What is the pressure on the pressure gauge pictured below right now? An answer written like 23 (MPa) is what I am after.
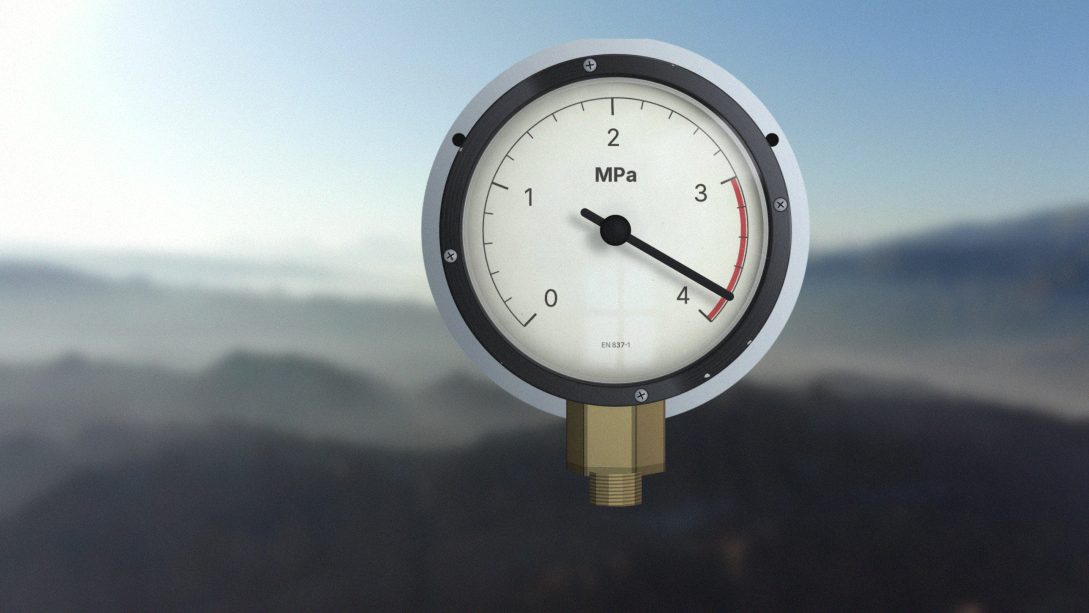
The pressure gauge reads 3.8 (MPa)
